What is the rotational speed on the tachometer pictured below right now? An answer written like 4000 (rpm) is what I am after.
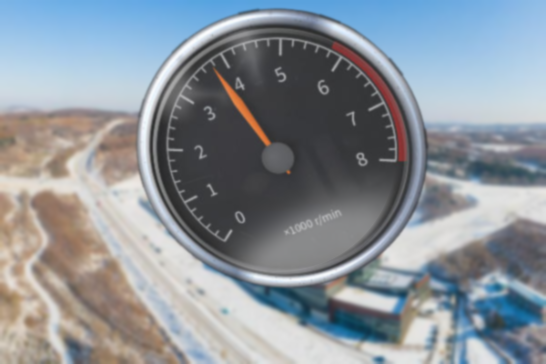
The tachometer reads 3800 (rpm)
